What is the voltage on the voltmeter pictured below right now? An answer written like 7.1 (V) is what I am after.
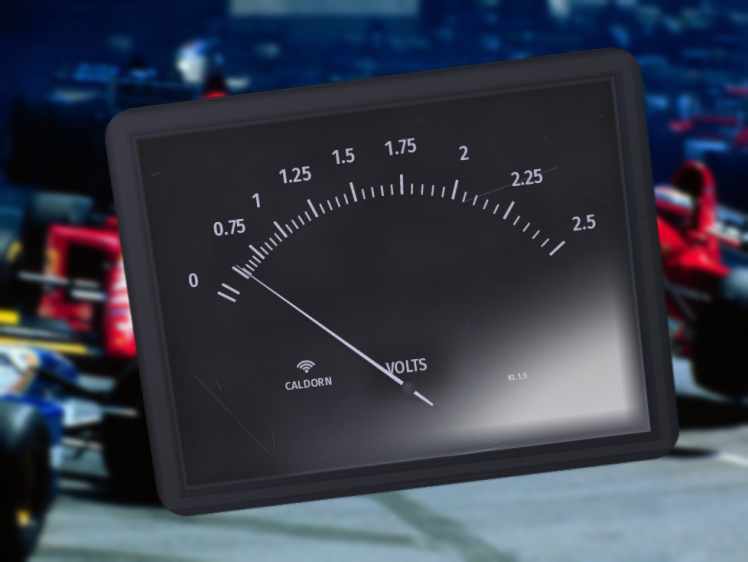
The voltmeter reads 0.55 (V)
